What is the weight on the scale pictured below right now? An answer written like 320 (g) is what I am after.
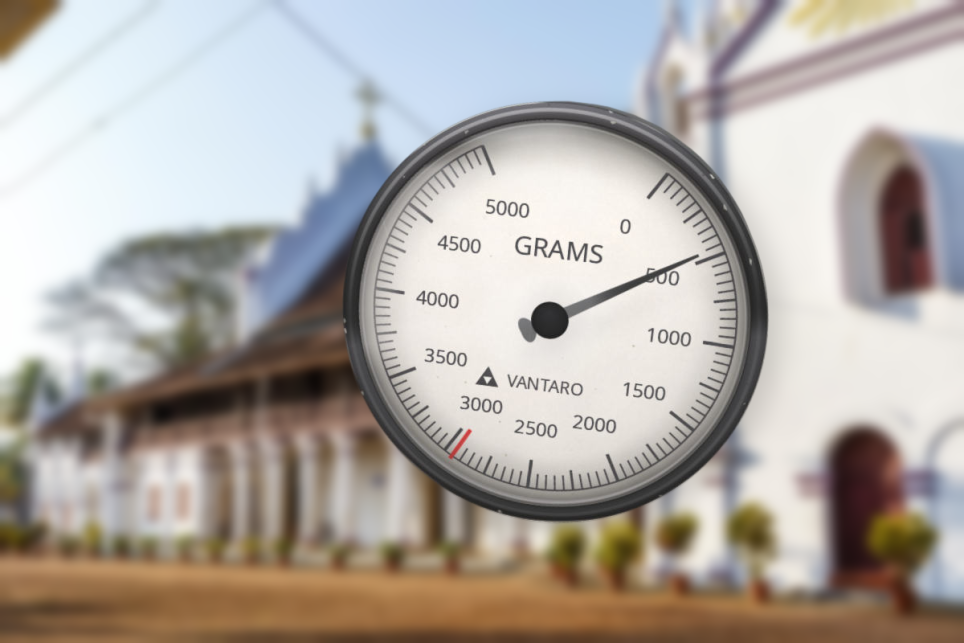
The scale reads 450 (g)
